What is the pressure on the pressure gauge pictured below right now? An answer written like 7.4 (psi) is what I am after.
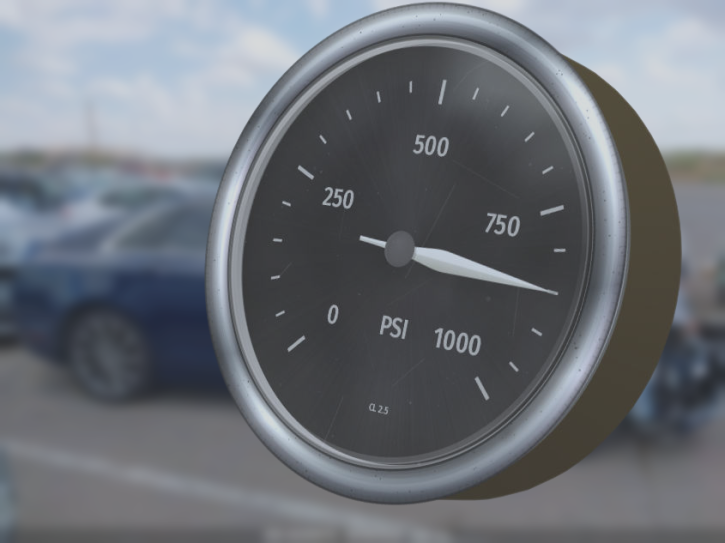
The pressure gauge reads 850 (psi)
